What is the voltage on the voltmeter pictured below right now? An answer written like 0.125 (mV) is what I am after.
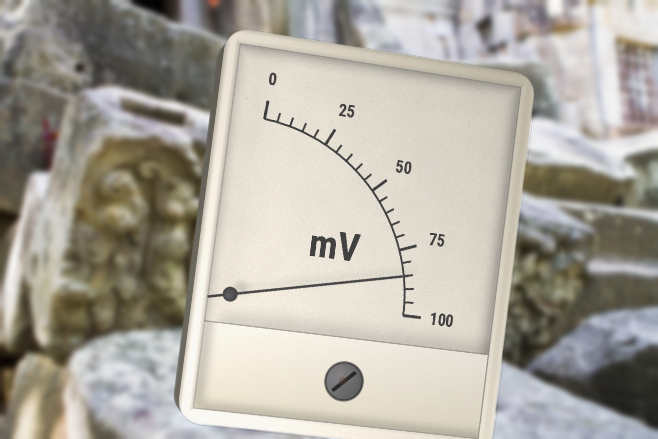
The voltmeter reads 85 (mV)
